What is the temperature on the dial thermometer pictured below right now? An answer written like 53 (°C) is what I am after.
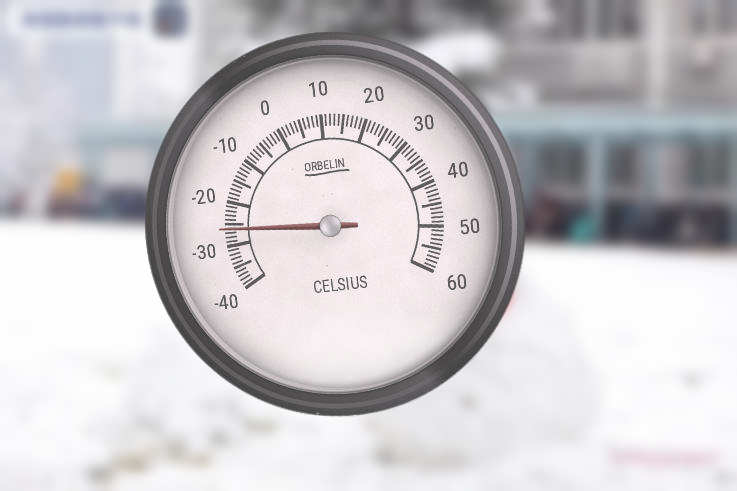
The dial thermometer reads -26 (°C)
